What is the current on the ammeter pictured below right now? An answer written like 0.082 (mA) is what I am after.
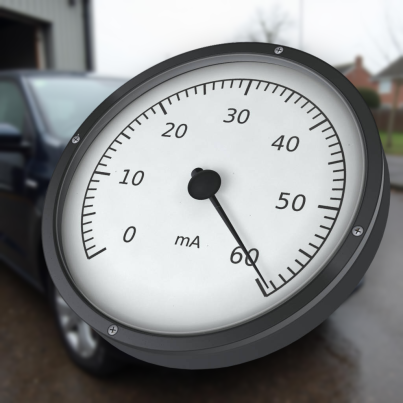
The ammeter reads 59.5 (mA)
